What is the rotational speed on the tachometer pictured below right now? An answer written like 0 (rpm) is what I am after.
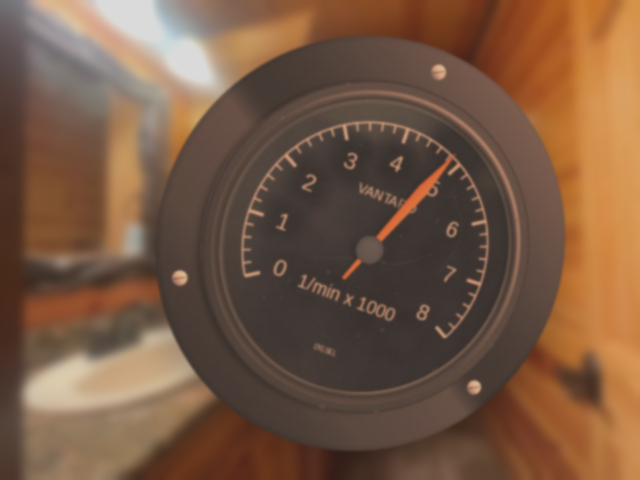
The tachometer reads 4800 (rpm)
